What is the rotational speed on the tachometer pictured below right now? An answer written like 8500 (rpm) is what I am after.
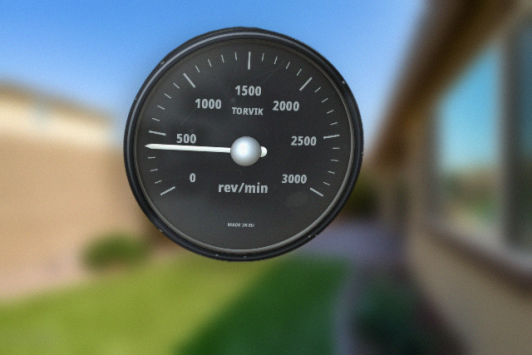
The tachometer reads 400 (rpm)
